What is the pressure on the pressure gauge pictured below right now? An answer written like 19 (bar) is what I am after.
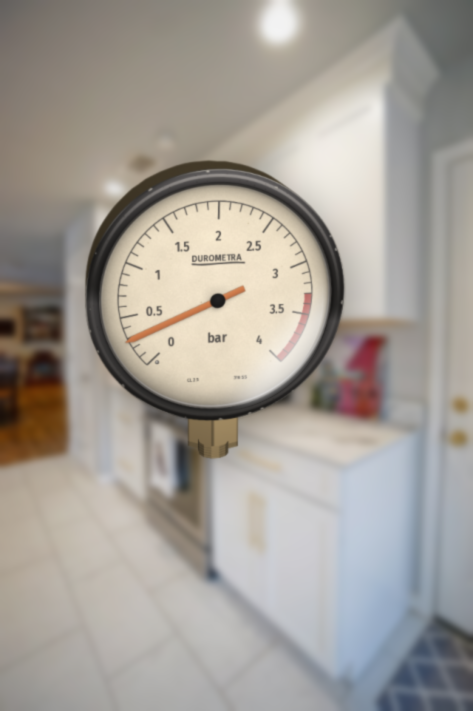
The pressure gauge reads 0.3 (bar)
